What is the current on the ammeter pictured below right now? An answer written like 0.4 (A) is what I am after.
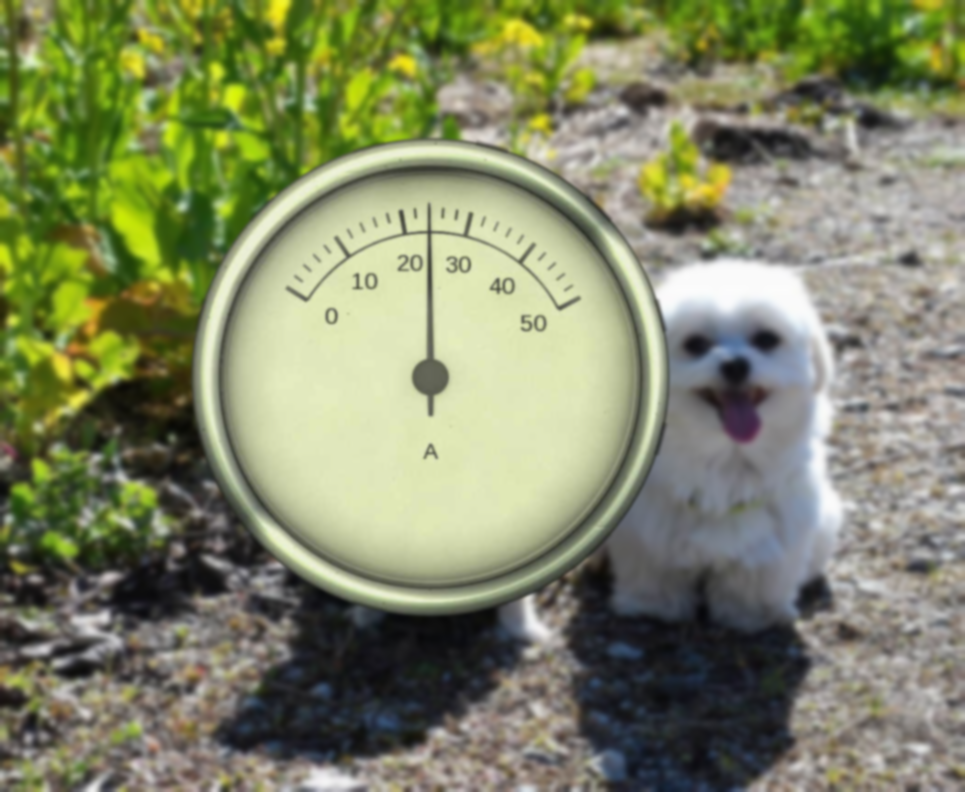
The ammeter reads 24 (A)
